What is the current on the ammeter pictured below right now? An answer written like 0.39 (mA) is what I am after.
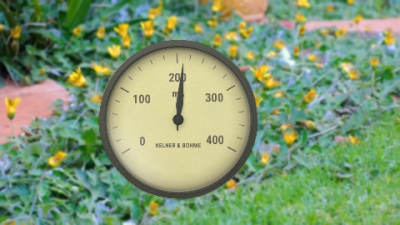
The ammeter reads 210 (mA)
